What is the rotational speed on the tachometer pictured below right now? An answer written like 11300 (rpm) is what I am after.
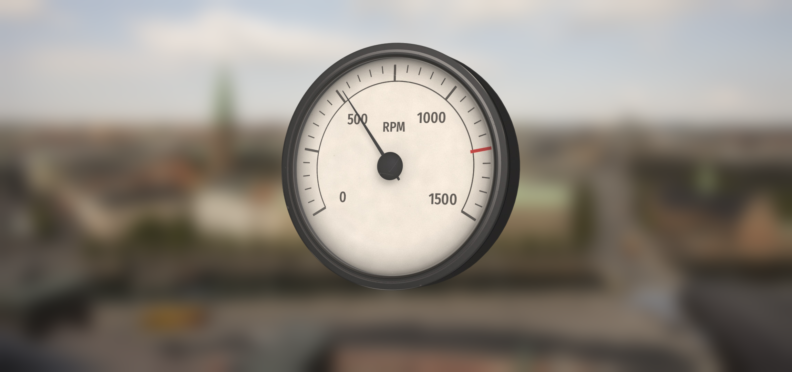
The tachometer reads 525 (rpm)
